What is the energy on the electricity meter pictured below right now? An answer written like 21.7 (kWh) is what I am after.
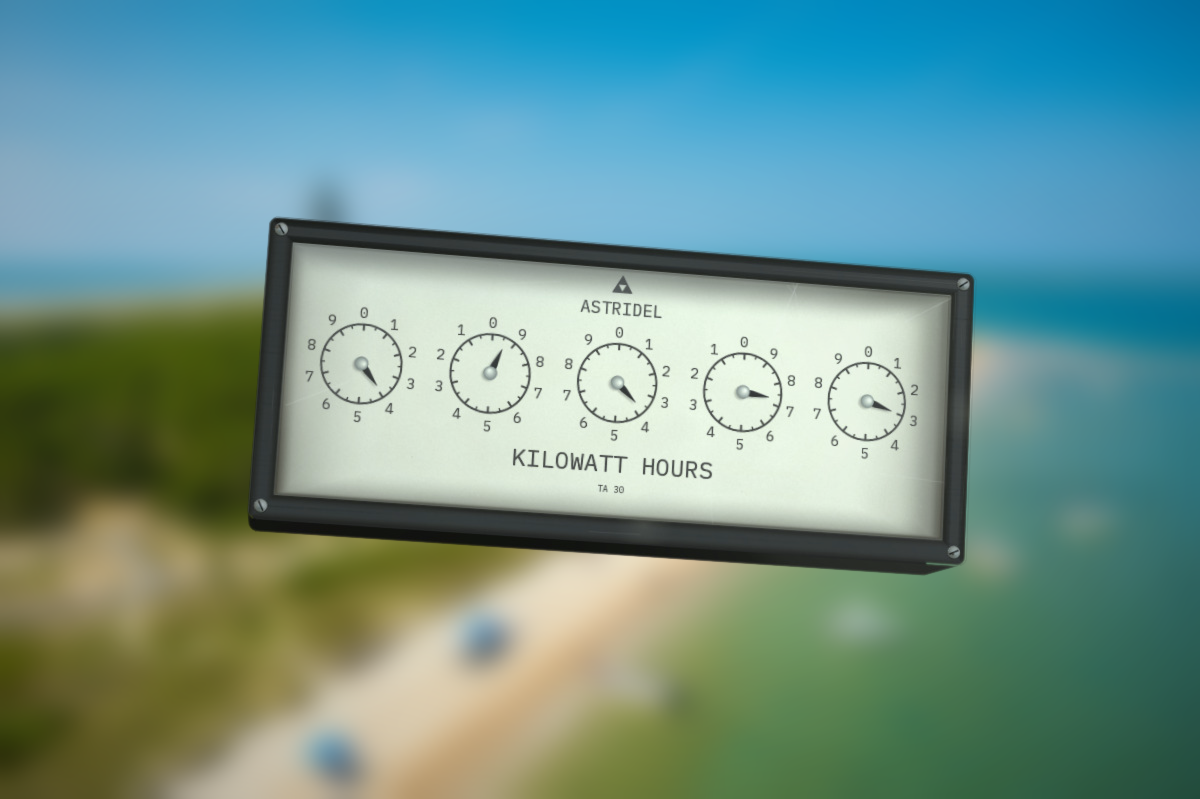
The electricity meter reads 39373 (kWh)
